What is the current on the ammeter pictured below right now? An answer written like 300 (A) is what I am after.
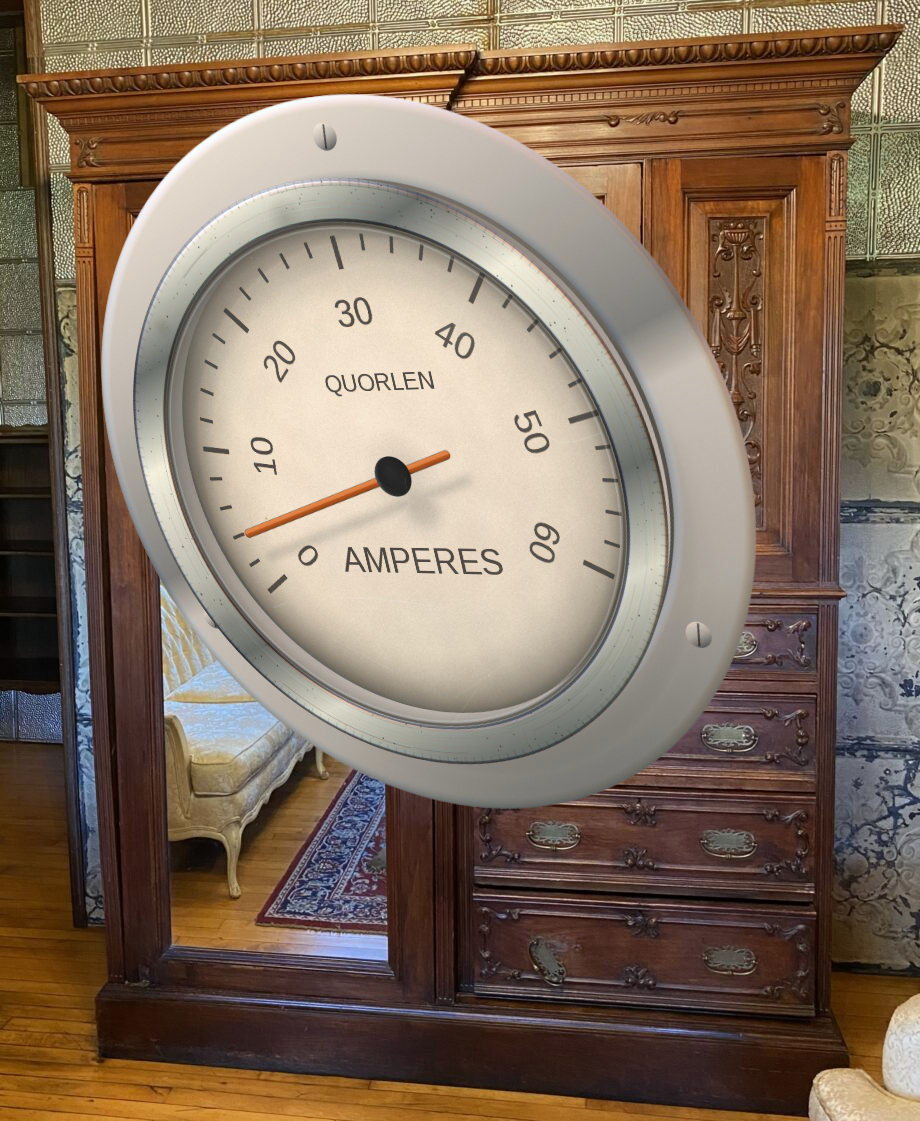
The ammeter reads 4 (A)
